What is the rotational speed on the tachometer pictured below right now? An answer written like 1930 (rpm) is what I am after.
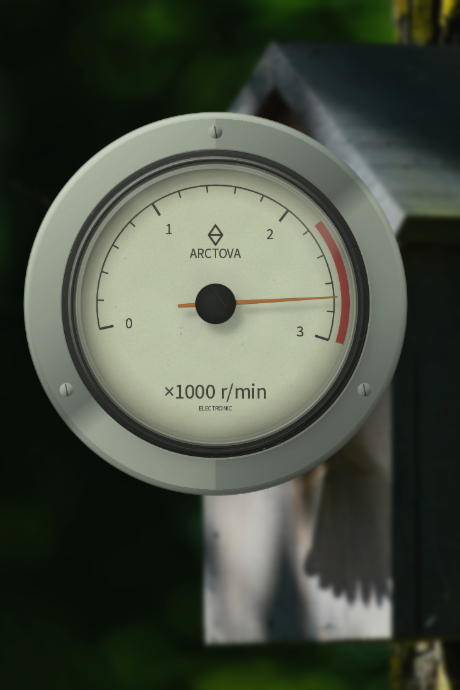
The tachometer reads 2700 (rpm)
